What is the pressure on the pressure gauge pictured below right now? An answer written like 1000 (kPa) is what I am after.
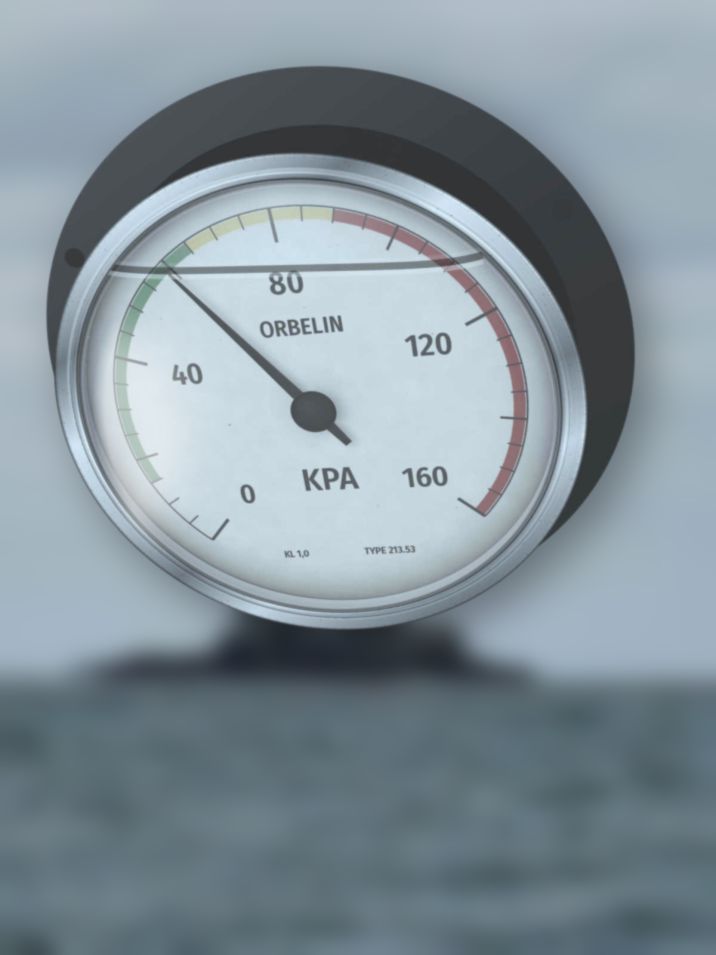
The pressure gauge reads 60 (kPa)
